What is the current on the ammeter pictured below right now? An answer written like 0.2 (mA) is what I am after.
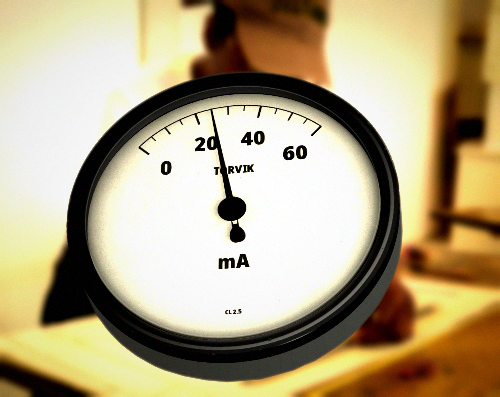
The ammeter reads 25 (mA)
